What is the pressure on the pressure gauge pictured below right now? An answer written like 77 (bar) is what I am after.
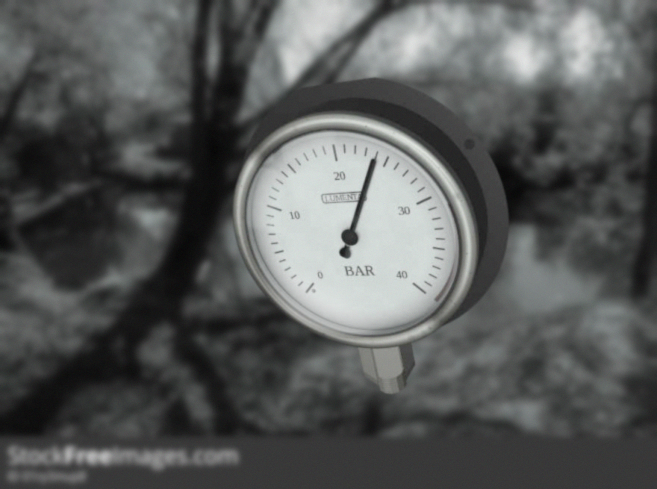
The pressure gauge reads 24 (bar)
